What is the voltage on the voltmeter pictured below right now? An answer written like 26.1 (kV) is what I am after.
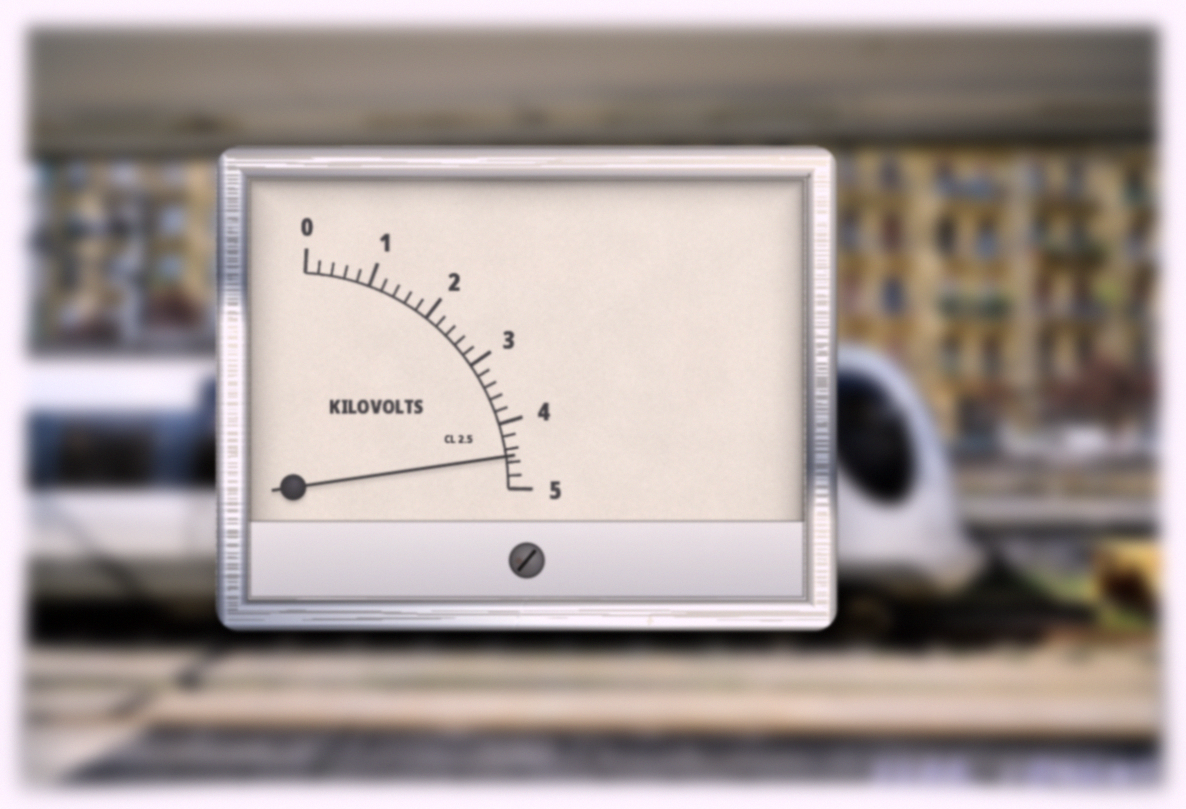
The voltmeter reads 4.5 (kV)
